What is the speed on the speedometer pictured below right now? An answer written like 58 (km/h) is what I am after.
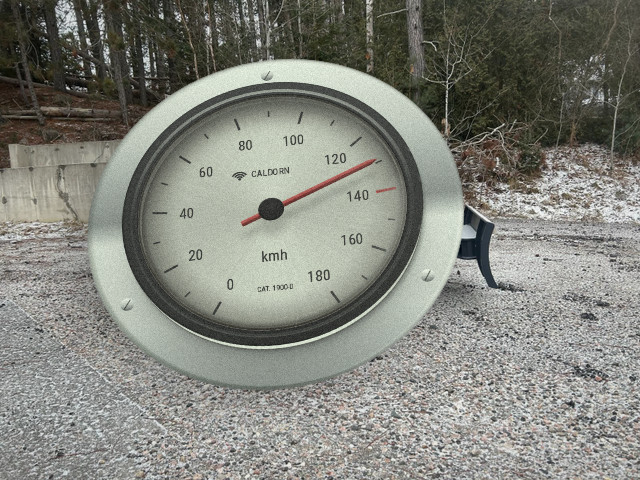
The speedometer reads 130 (km/h)
